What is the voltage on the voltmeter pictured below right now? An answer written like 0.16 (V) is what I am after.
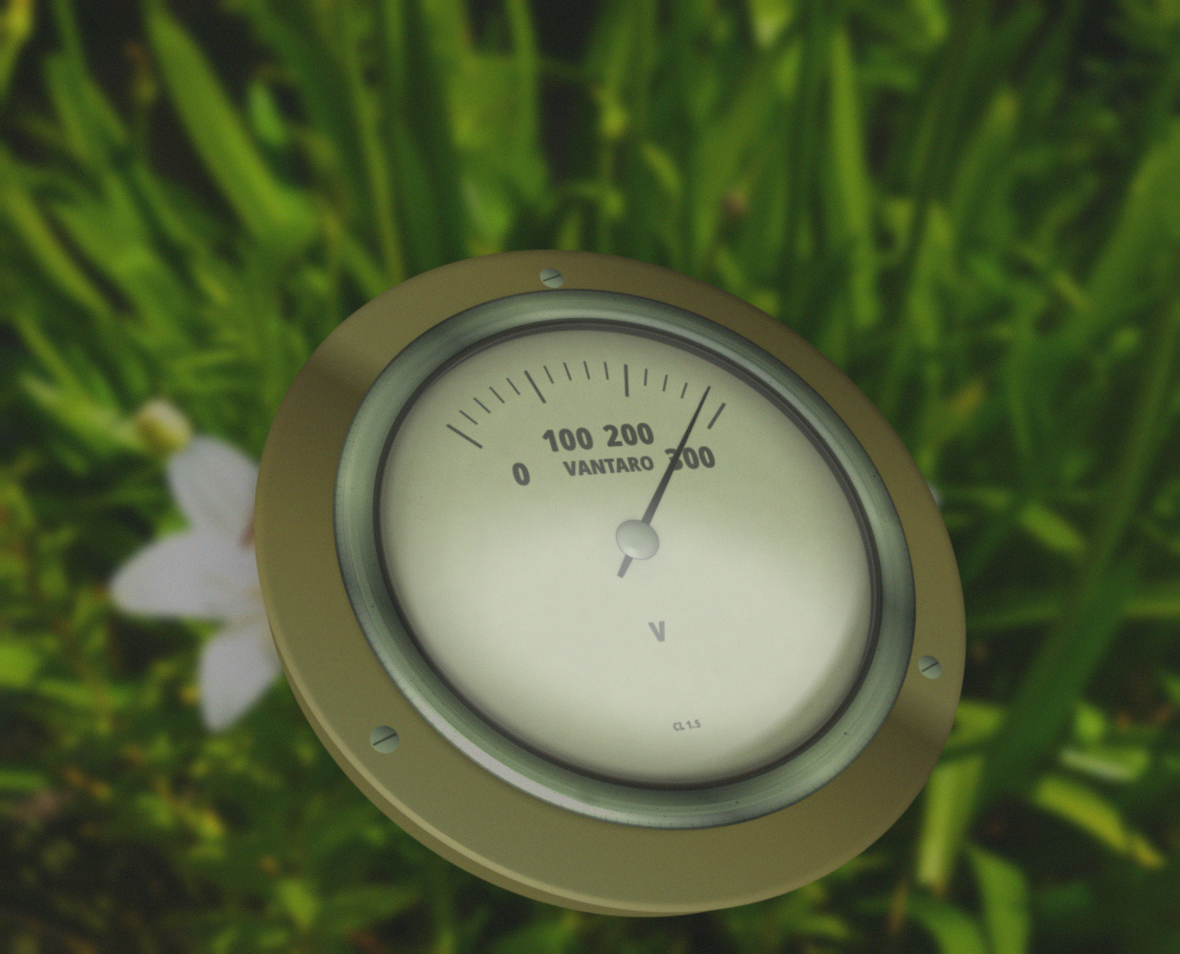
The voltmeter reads 280 (V)
